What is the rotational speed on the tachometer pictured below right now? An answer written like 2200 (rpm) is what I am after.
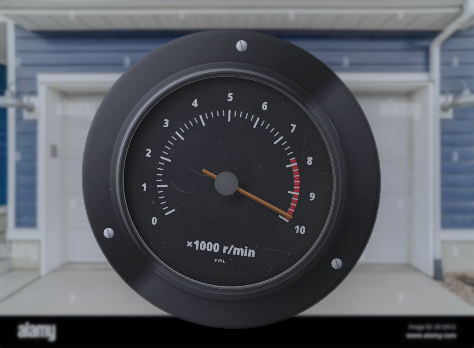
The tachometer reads 9800 (rpm)
